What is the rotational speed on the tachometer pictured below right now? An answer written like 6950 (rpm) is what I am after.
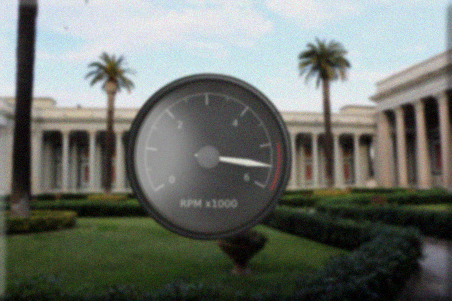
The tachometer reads 5500 (rpm)
